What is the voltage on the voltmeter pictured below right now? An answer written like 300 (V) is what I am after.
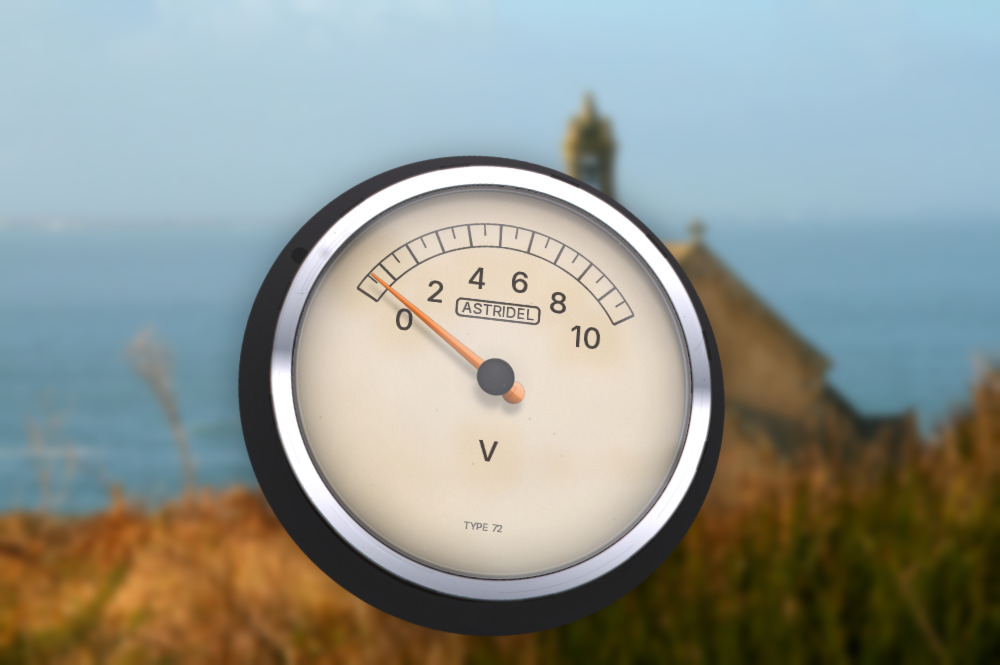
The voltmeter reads 0.5 (V)
